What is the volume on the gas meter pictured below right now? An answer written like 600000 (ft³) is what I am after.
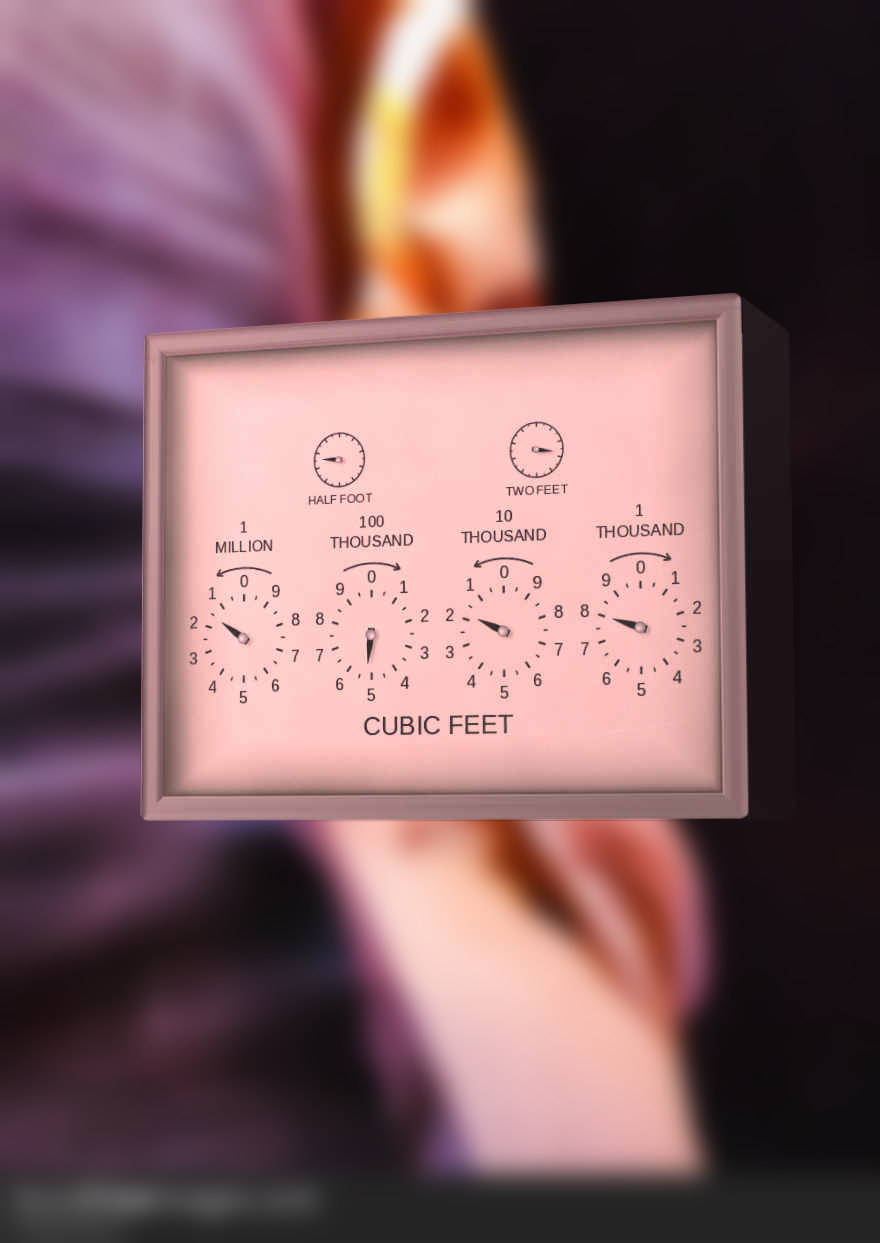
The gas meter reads 151800 (ft³)
